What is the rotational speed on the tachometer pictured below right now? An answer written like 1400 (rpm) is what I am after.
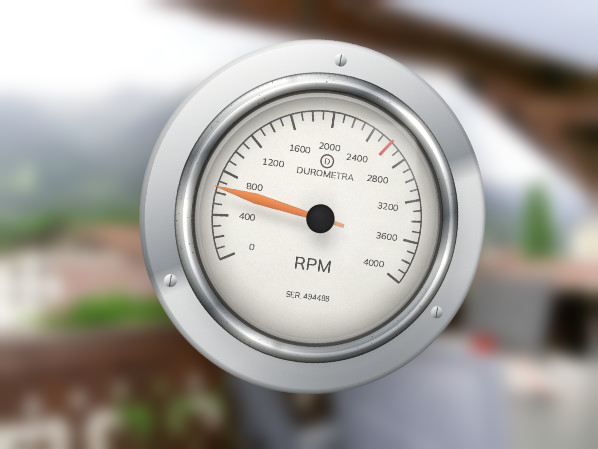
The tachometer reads 650 (rpm)
